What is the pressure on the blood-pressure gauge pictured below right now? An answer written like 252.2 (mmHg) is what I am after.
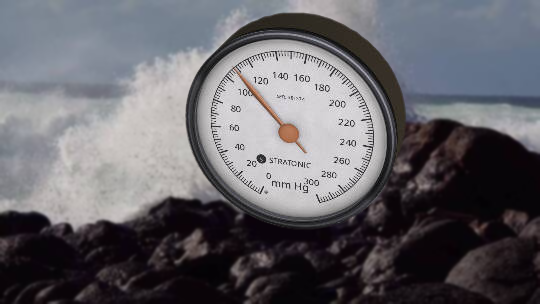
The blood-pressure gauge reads 110 (mmHg)
